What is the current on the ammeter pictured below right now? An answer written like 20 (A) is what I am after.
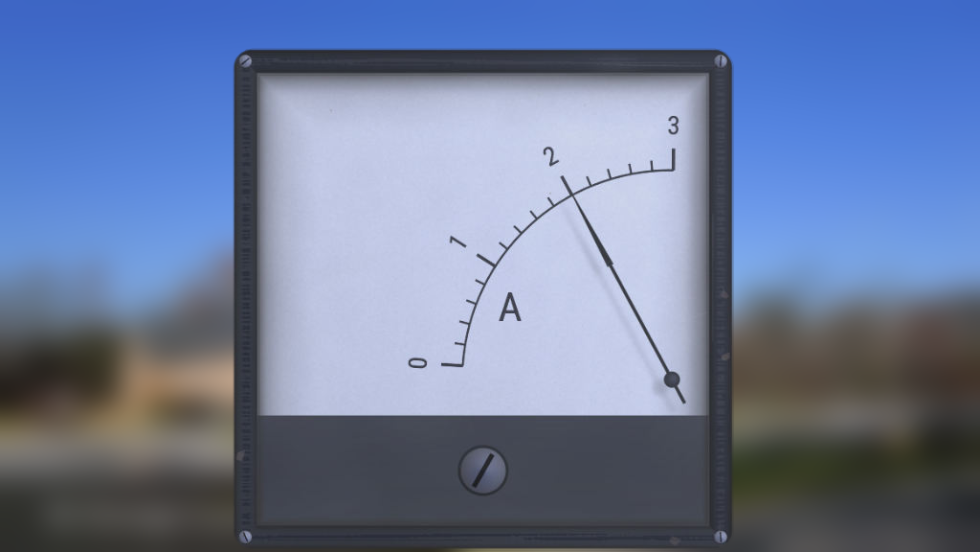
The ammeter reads 2 (A)
